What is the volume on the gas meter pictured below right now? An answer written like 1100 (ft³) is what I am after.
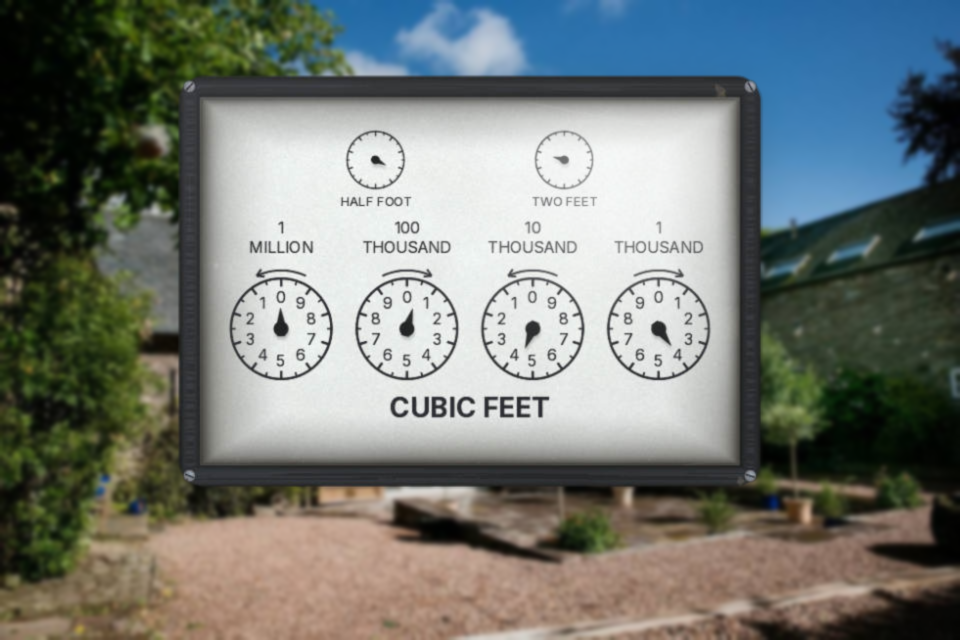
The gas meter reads 4400 (ft³)
